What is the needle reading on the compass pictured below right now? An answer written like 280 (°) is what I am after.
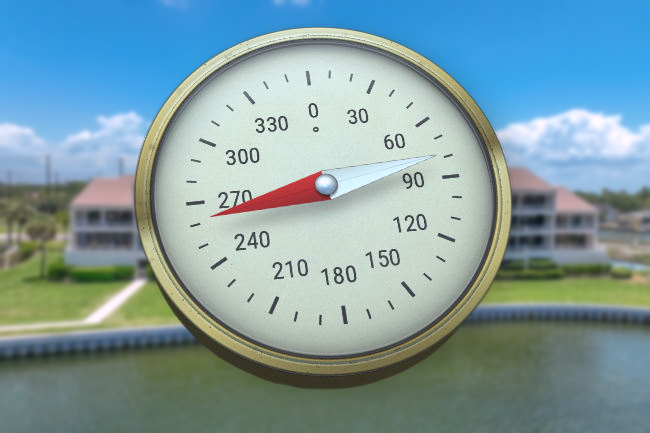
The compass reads 260 (°)
